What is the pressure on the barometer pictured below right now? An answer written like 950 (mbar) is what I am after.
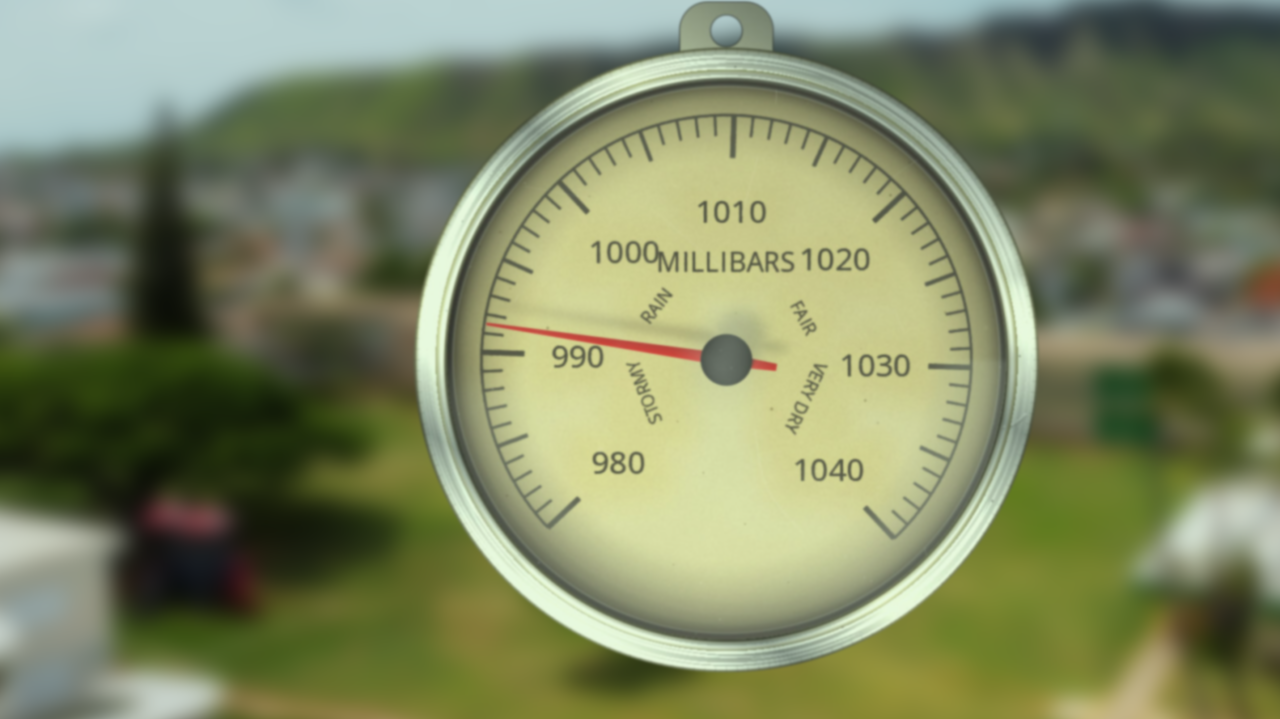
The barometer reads 991.5 (mbar)
